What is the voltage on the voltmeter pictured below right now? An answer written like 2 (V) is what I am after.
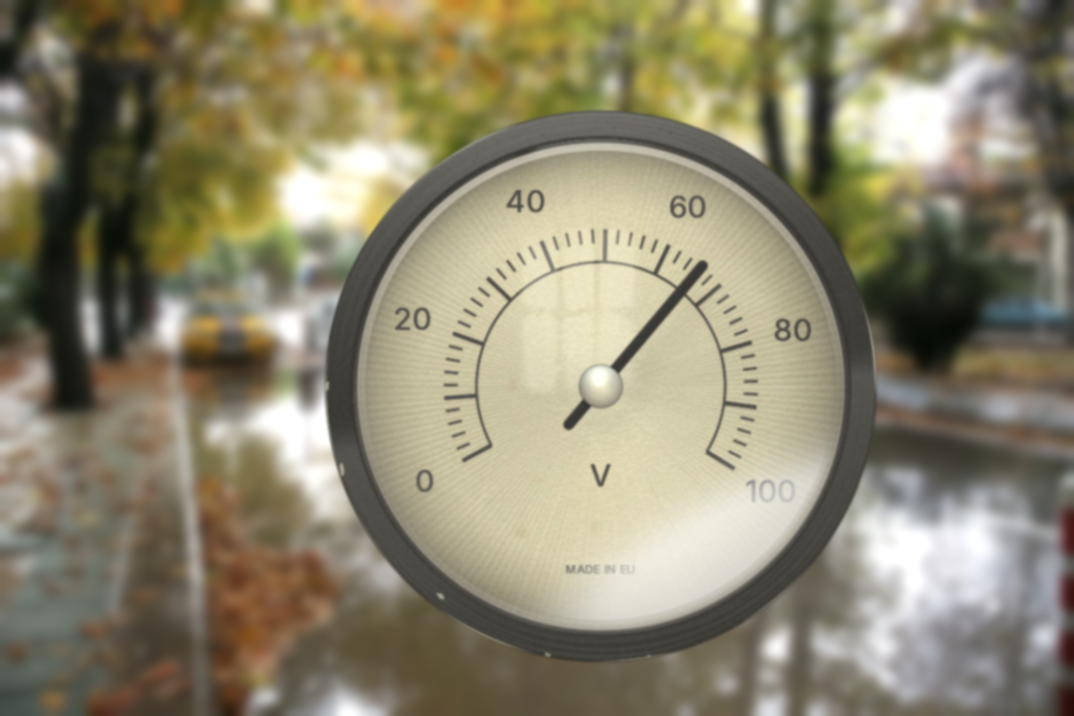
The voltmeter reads 66 (V)
